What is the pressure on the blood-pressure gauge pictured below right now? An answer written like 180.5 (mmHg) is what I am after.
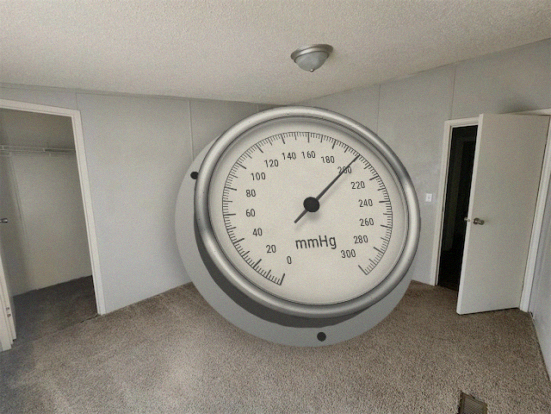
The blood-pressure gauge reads 200 (mmHg)
